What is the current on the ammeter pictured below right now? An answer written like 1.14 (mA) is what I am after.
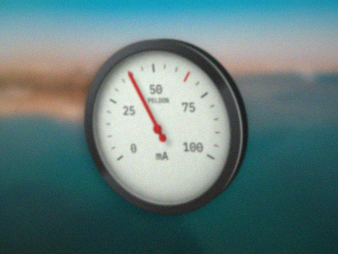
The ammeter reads 40 (mA)
